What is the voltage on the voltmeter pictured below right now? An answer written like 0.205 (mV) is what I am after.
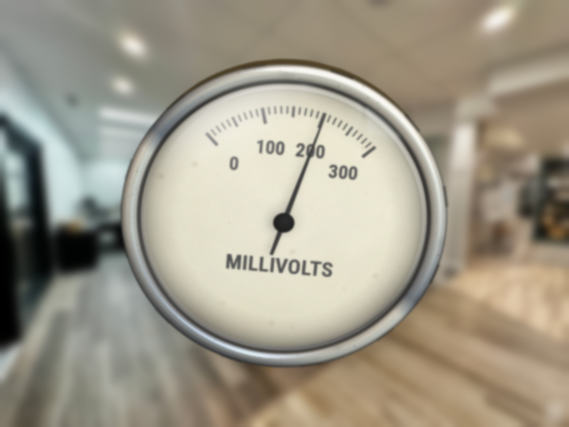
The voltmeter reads 200 (mV)
